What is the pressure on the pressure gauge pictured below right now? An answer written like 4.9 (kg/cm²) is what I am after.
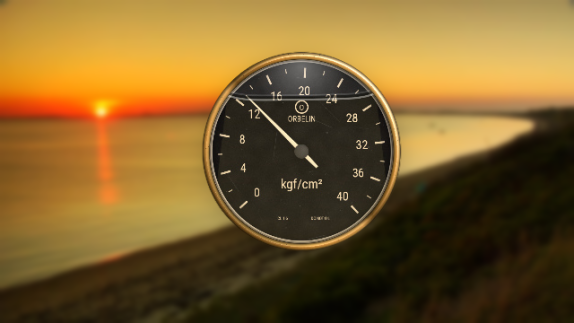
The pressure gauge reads 13 (kg/cm²)
